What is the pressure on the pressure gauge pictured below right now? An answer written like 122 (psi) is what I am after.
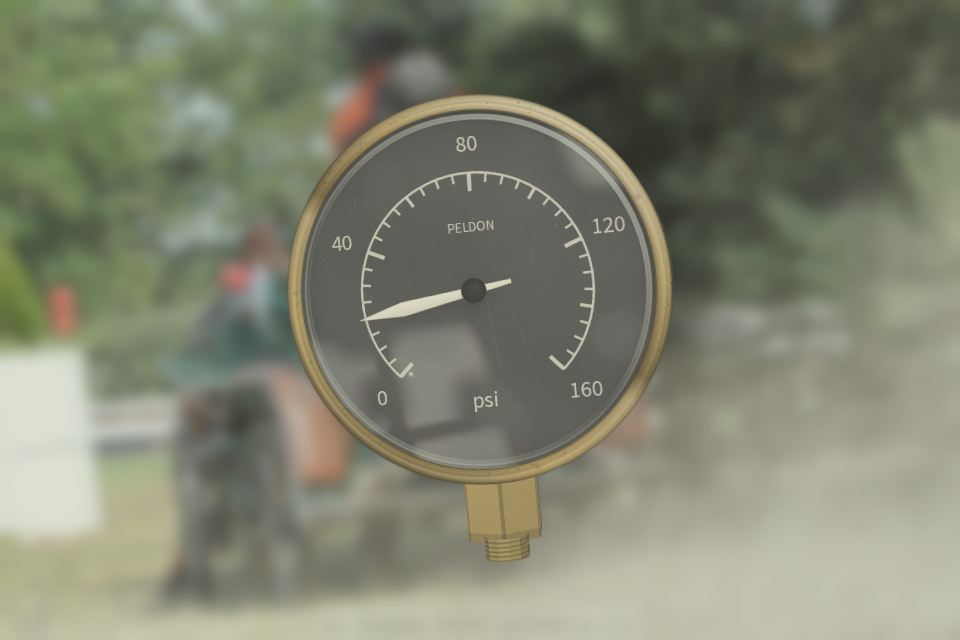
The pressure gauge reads 20 (psi)
